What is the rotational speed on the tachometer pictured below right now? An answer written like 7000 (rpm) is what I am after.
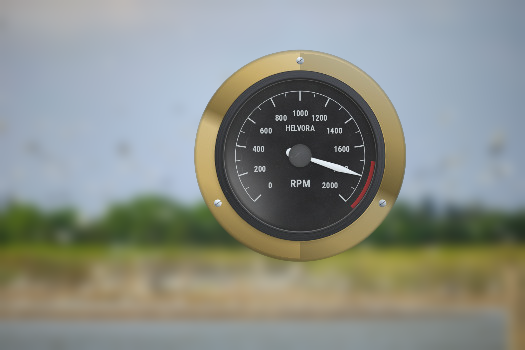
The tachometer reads 1800 (rpm)
